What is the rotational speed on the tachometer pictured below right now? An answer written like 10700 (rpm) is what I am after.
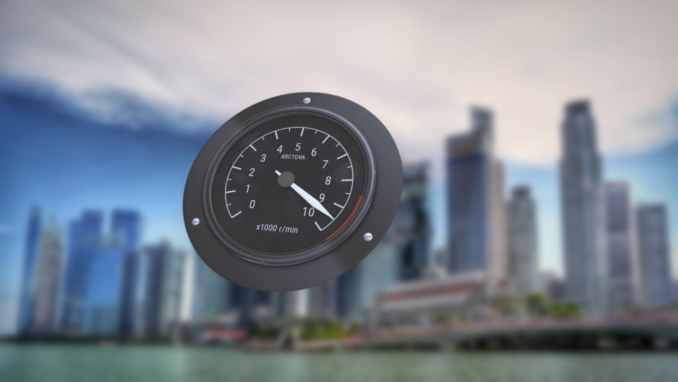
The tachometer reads 9500 (rpm)
